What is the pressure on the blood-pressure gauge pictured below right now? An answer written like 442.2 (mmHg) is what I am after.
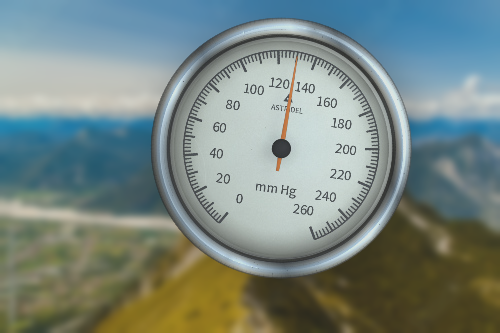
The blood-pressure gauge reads 130 (mmHg)
